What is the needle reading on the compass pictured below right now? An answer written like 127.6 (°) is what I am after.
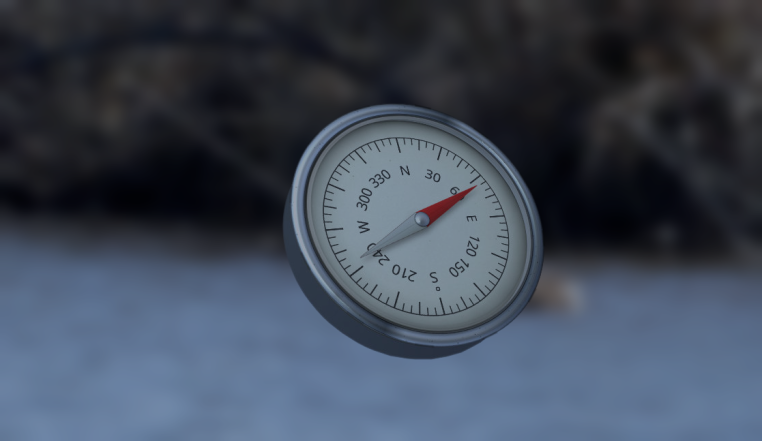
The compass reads 65 (°)
